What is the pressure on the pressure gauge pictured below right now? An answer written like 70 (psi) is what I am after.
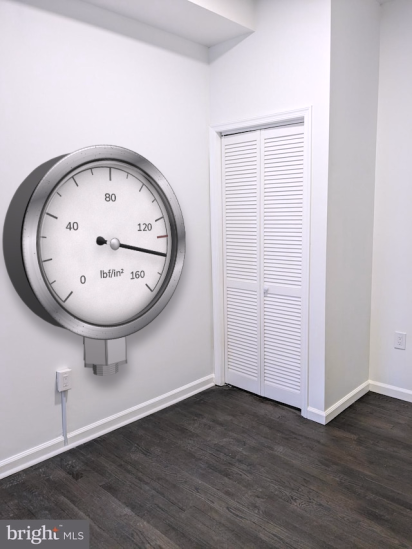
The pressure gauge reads 140 (psi)
